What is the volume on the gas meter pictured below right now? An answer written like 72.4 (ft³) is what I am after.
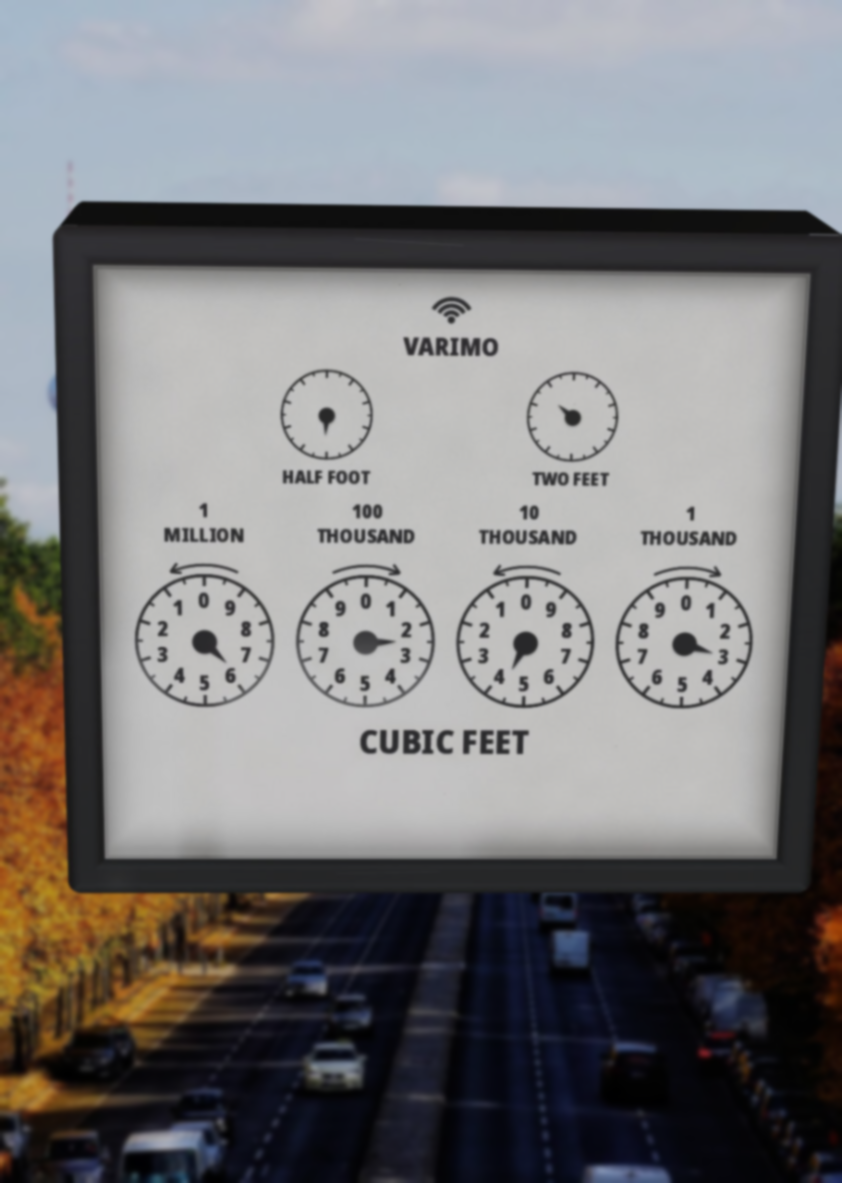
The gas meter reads 624300 (ft³)
